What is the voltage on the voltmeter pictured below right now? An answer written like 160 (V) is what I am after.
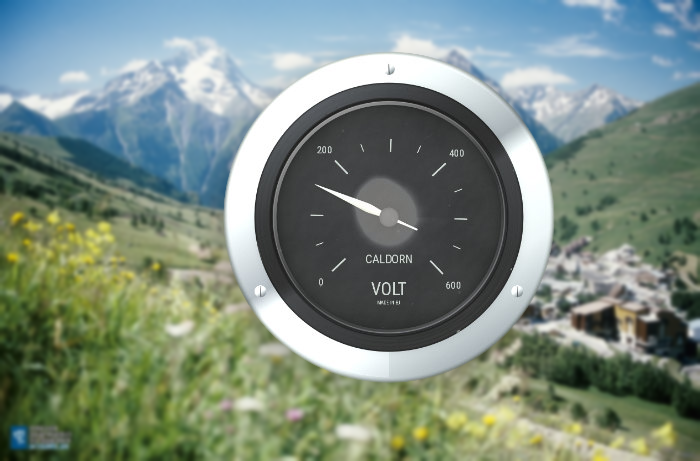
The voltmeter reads 150 (V)
